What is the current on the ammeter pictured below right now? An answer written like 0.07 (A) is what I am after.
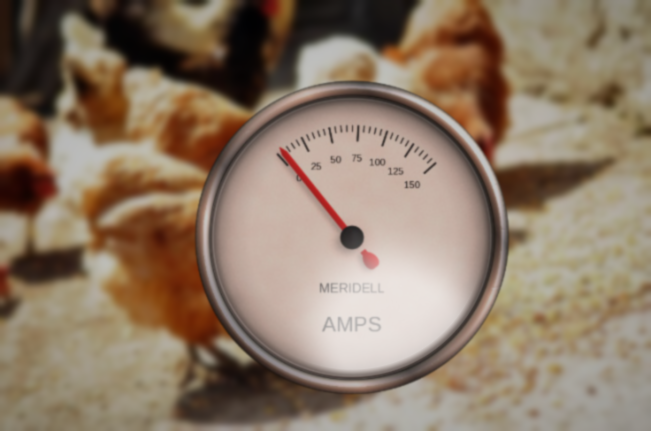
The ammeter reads 5 (A)
